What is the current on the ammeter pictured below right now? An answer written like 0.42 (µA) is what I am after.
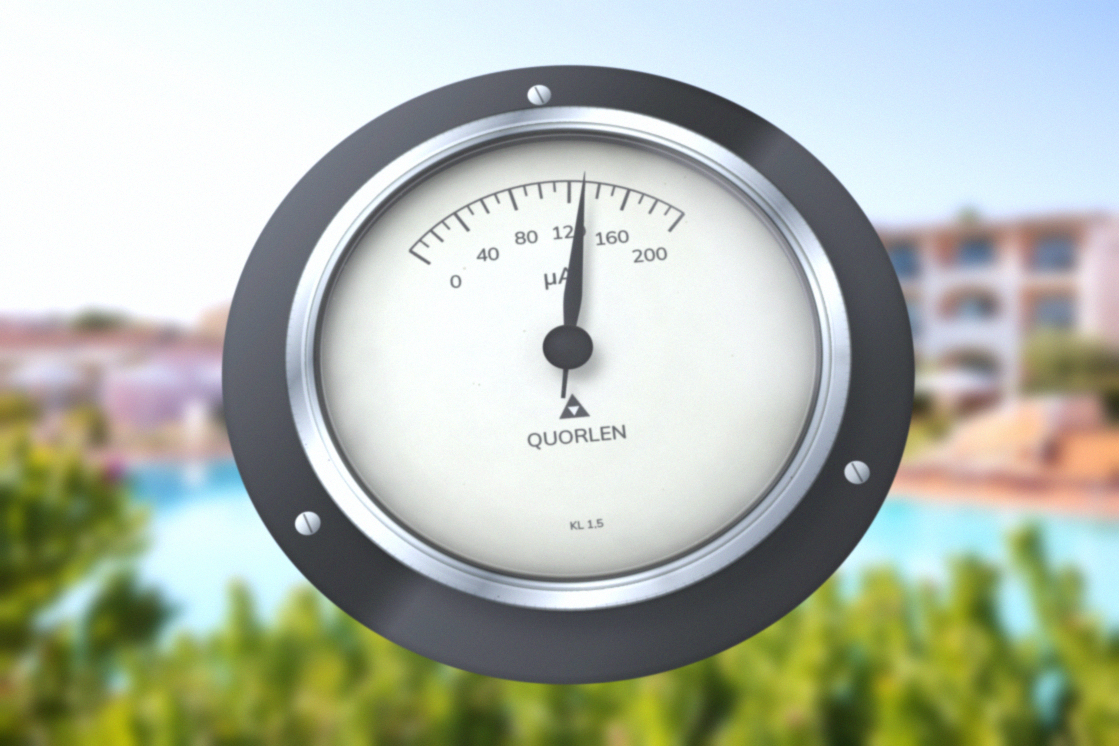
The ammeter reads 130 (µA)
